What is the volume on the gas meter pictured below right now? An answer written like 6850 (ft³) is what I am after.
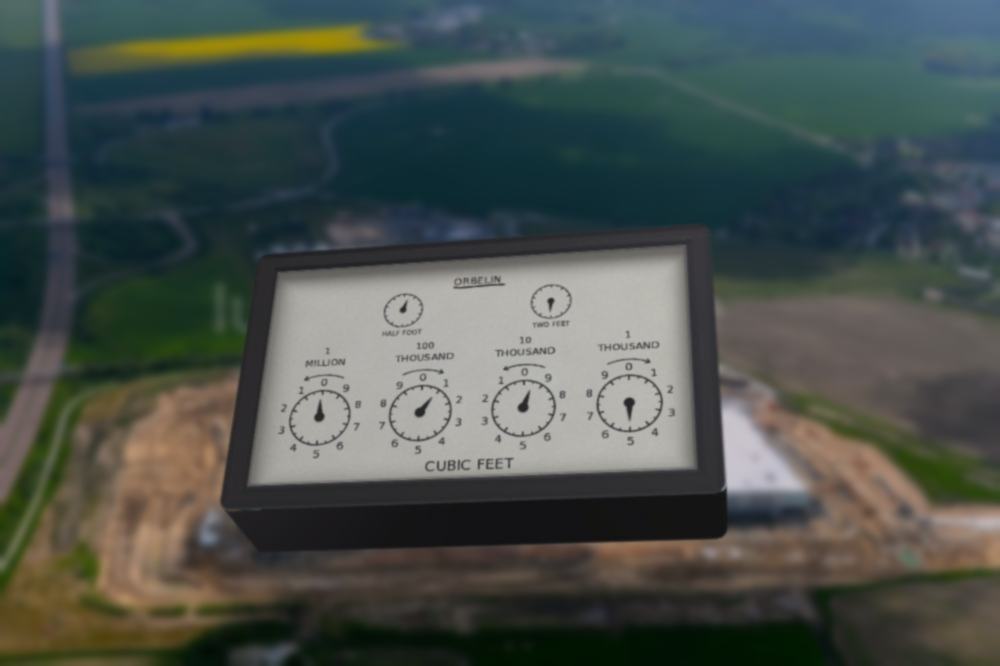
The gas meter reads 9500 (ft³)
